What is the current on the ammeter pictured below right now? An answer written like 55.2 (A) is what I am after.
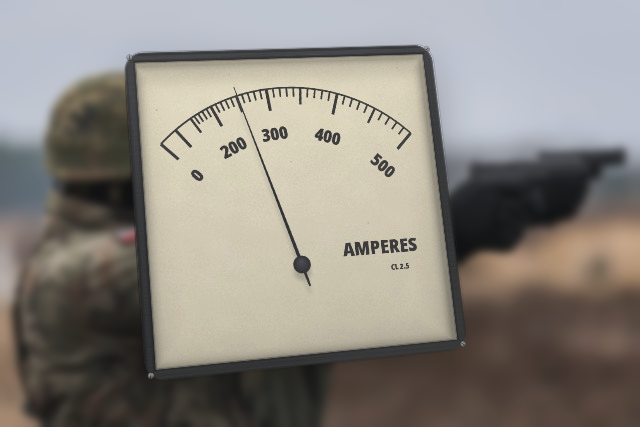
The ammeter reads 250 (A)
